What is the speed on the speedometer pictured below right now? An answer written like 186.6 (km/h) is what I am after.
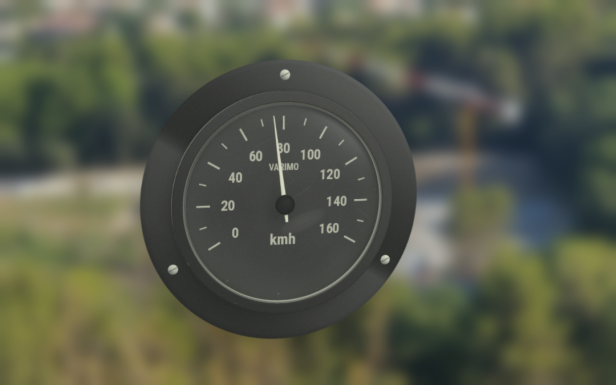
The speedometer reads 75 (km/h)
